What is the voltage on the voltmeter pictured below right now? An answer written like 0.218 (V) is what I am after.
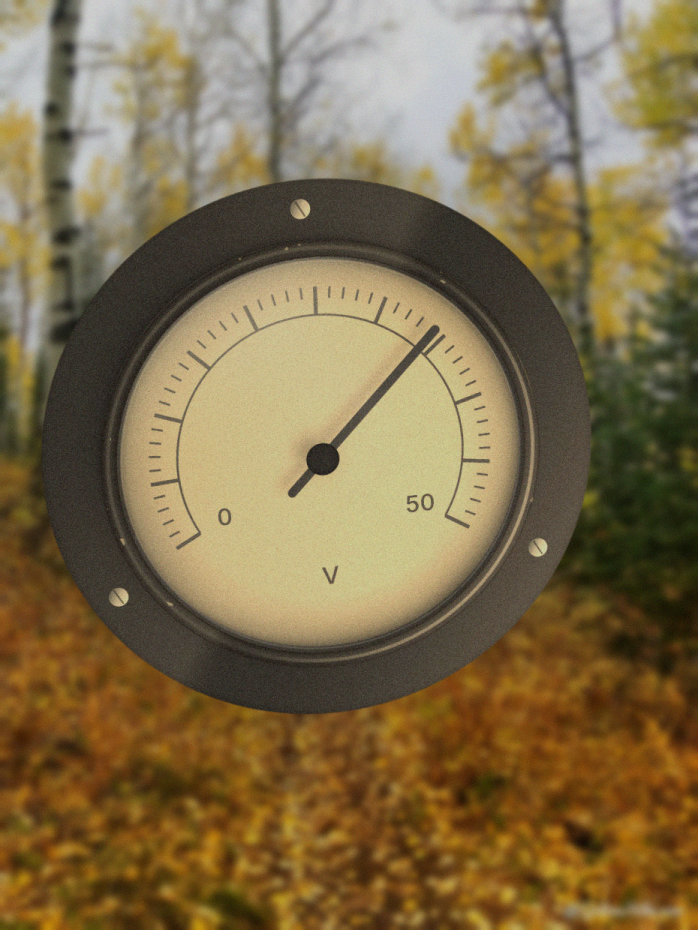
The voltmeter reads 34 (V)
